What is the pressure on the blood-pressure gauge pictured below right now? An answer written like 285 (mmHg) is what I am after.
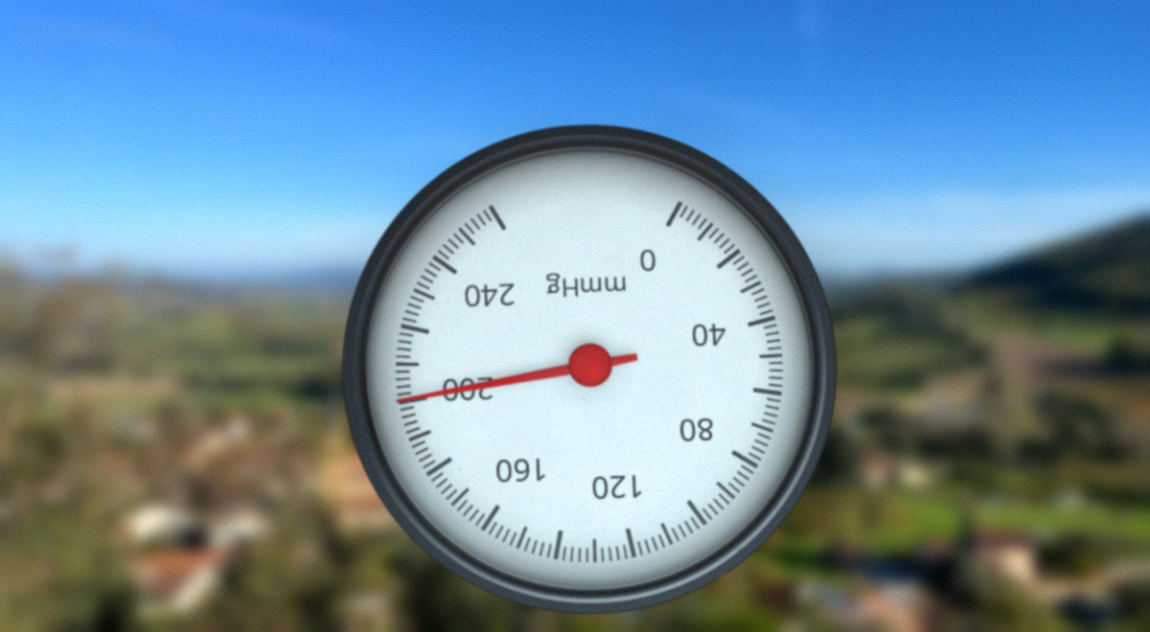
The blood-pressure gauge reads 200 (mmHg)
